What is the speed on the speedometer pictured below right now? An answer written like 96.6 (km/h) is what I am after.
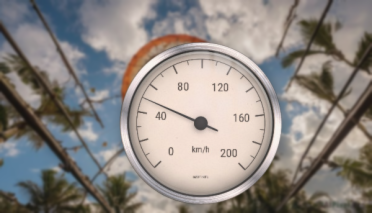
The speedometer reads 50 (km/h)
